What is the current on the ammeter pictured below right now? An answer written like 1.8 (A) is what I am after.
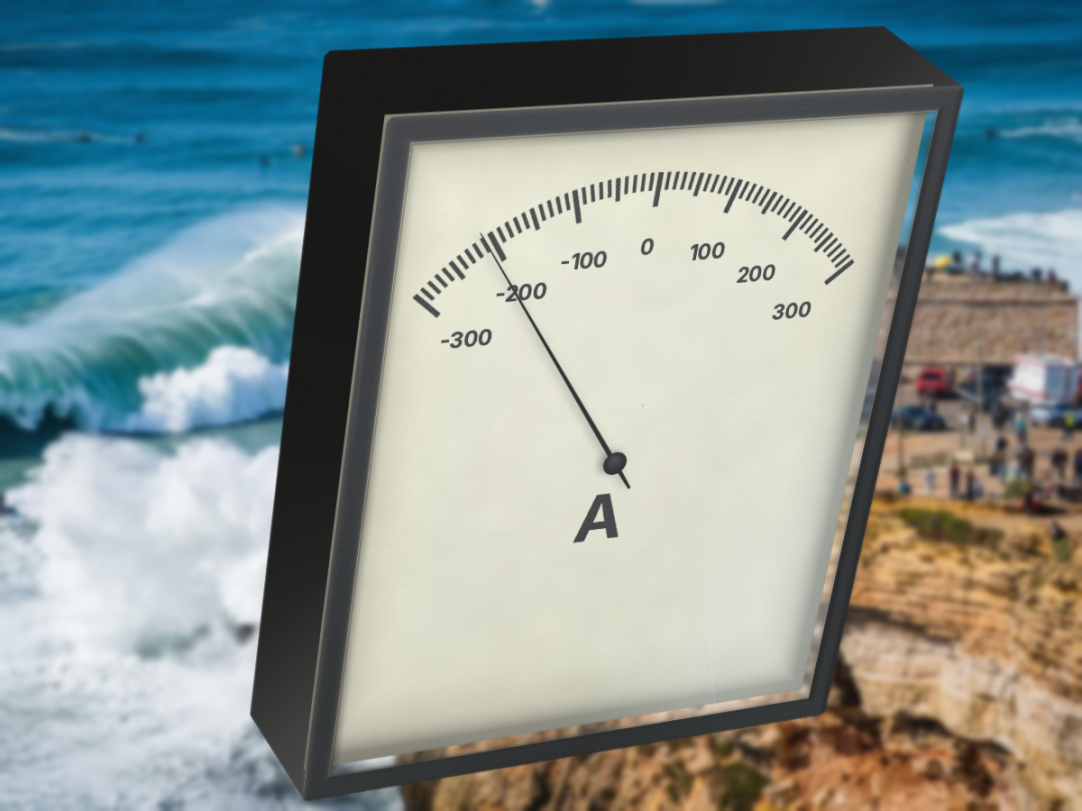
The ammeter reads -210 (A)
